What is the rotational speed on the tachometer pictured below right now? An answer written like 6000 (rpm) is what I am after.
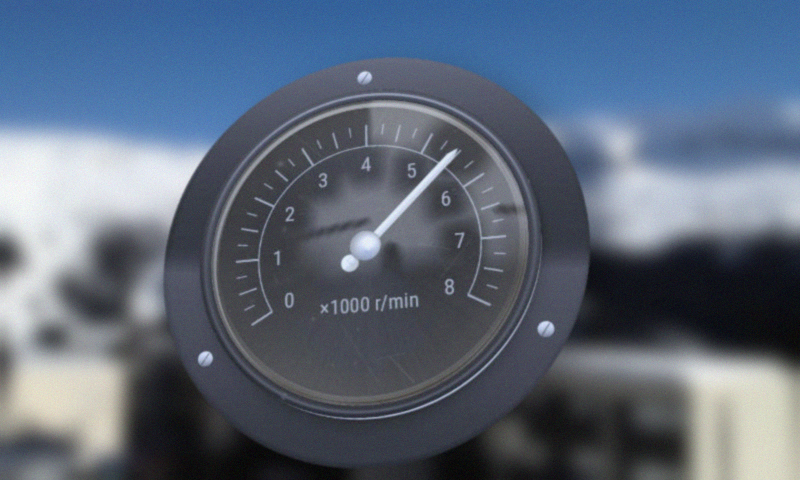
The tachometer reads 5500 (rpm)
